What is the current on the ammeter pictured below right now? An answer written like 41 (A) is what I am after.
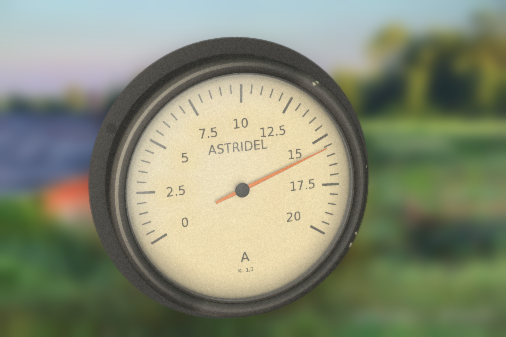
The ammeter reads 15.5 (A)
